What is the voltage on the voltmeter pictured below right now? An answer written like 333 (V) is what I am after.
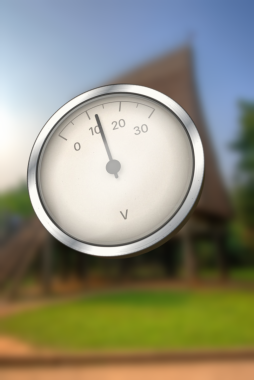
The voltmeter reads 12.5 (V)
